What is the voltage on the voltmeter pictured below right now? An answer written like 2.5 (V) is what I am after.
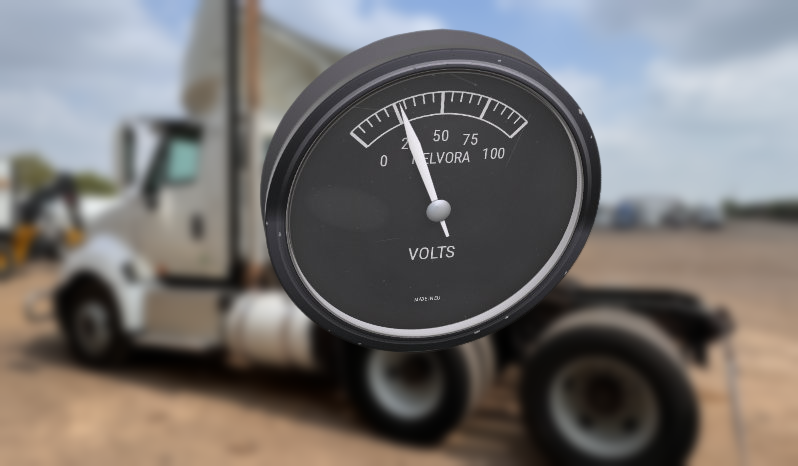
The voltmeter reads 27.5 (V)
